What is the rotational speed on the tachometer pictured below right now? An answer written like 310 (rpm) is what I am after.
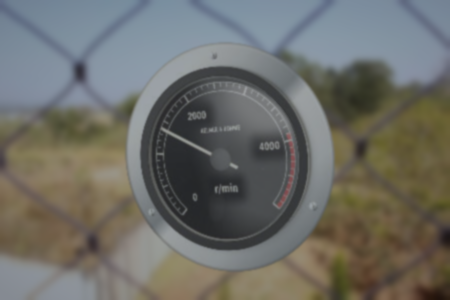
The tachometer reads 1400 (rpm)
